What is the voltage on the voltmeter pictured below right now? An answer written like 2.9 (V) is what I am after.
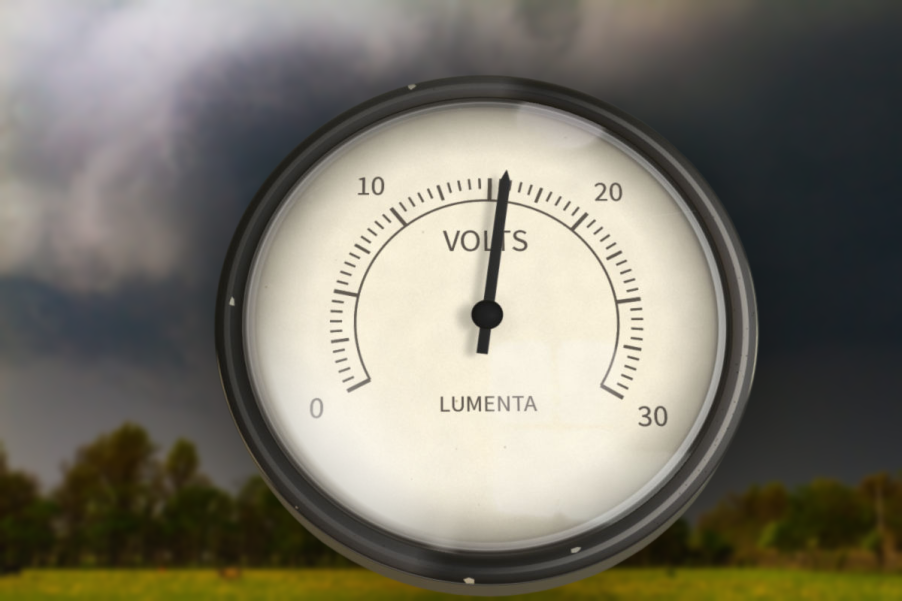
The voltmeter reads 15.75 (V)
